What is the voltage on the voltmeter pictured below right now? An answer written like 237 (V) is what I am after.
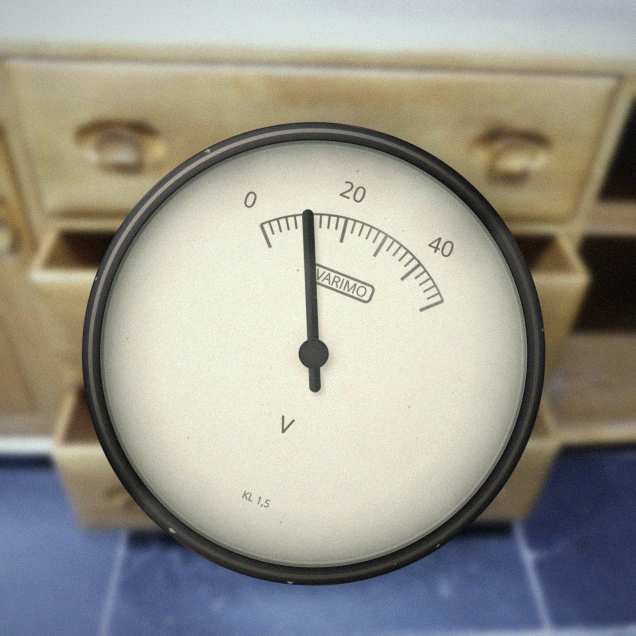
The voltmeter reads 11 (V)
